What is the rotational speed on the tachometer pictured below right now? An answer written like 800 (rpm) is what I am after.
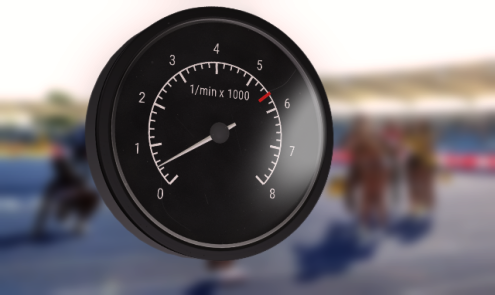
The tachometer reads 500 (rpm)
